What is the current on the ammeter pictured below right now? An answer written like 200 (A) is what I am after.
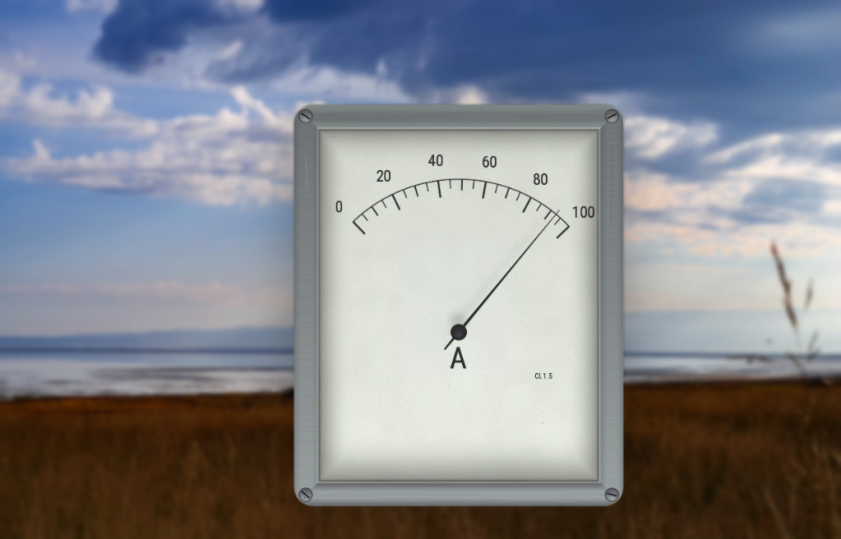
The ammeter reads 92.5 (A)
